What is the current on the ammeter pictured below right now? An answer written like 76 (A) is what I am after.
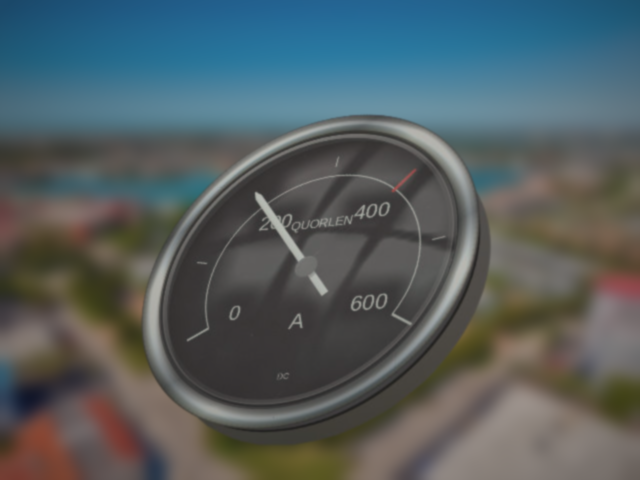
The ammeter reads 200 (A)
